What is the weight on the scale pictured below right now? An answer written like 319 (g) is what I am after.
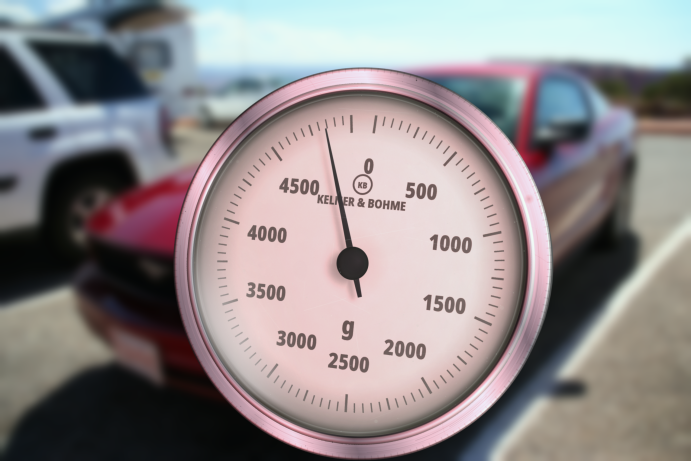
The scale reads 4850 (g)
